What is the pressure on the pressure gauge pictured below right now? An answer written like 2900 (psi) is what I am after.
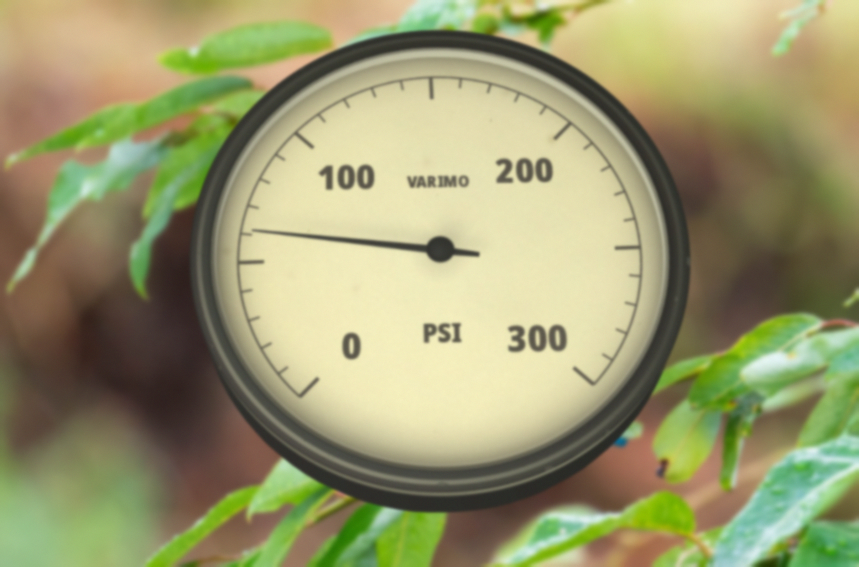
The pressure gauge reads 60 (psi)
